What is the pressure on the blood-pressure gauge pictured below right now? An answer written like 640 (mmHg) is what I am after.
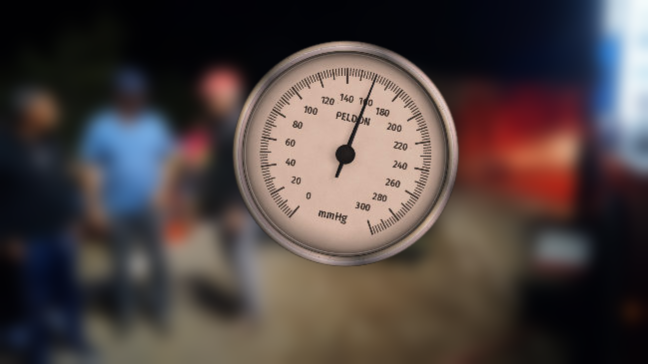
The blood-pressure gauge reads 160 (mmHg)
